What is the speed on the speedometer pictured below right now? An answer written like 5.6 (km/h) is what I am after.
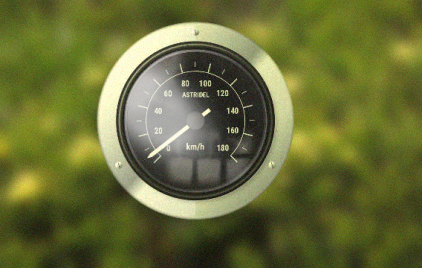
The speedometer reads 5 (km/h)
